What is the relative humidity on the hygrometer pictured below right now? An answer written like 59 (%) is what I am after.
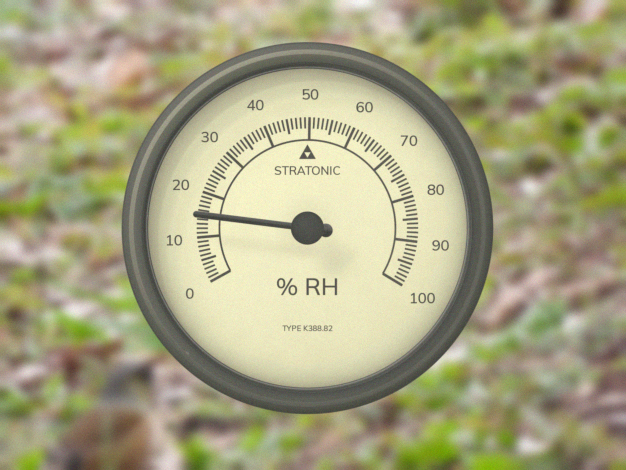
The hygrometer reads 15 (%)
